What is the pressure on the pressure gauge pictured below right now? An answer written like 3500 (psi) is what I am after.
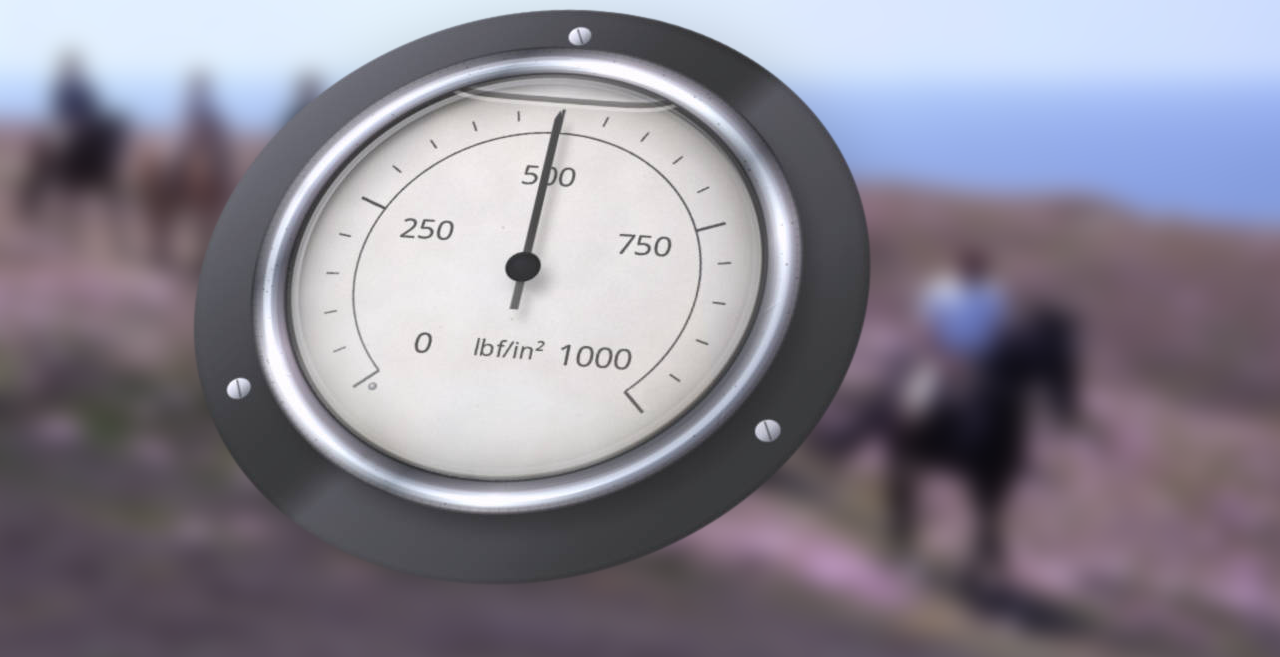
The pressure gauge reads 500 (psi)
